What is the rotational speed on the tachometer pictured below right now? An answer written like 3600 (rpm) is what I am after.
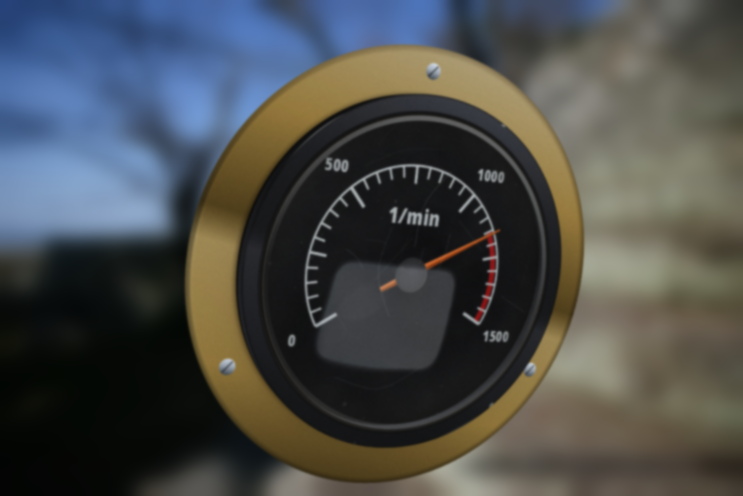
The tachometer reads 1150 (rpm)
